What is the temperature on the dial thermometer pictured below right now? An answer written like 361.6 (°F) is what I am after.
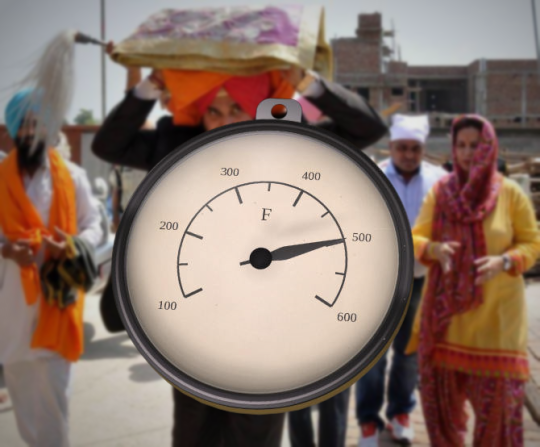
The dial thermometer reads 500 (°F)
